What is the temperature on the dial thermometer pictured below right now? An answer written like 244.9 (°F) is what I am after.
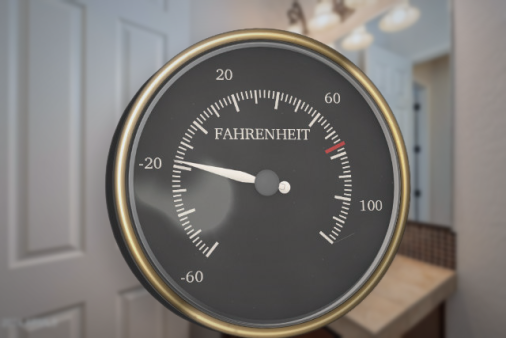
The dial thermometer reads -18 (°F)
